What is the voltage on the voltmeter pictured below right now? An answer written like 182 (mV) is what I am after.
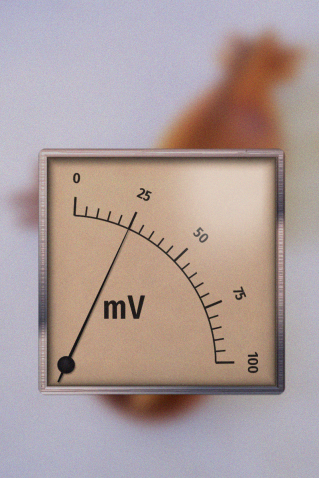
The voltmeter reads 25 (mV)
